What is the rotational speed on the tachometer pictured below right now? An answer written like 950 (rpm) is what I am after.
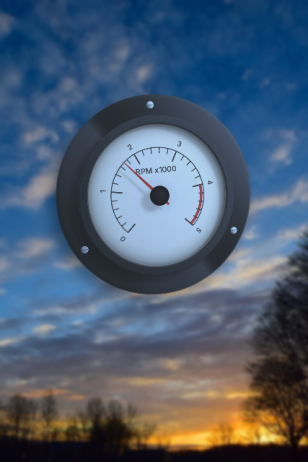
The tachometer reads 1700 (rpm)
